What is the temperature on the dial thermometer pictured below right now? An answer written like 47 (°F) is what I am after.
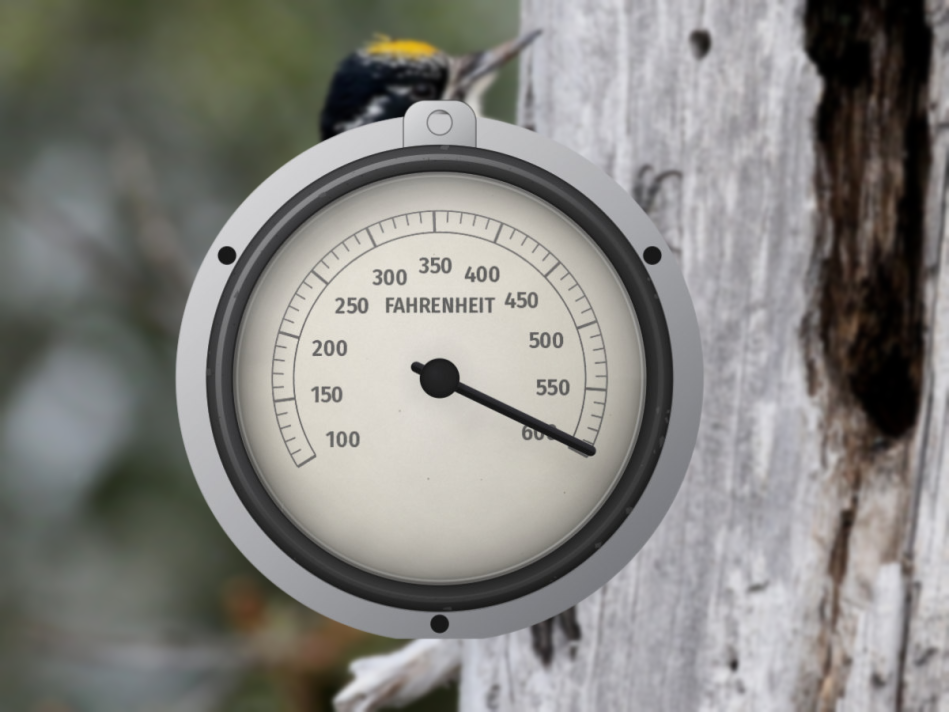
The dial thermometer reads 595 (°F)
